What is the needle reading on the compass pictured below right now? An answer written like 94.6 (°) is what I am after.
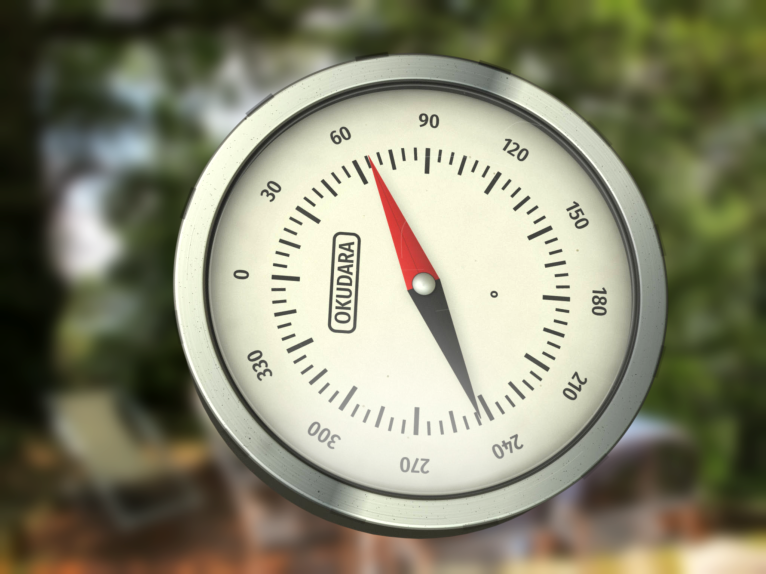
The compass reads 65 (°)
